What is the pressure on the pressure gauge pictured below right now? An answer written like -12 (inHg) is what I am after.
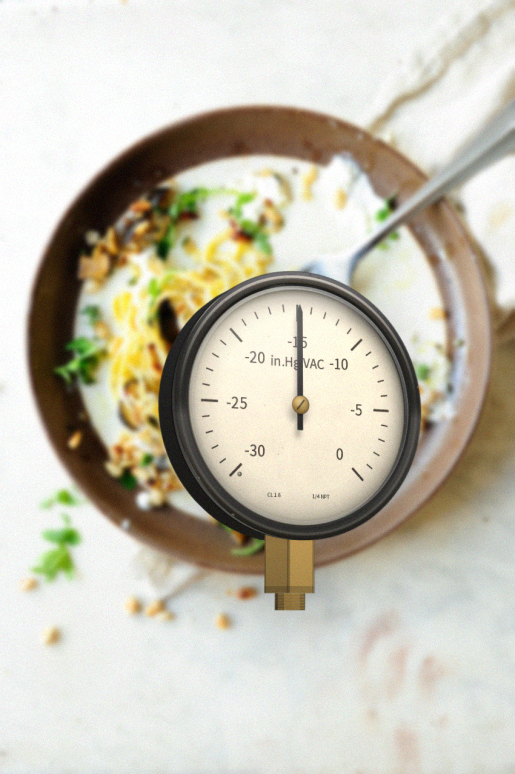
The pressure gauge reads -15 (inHg)
